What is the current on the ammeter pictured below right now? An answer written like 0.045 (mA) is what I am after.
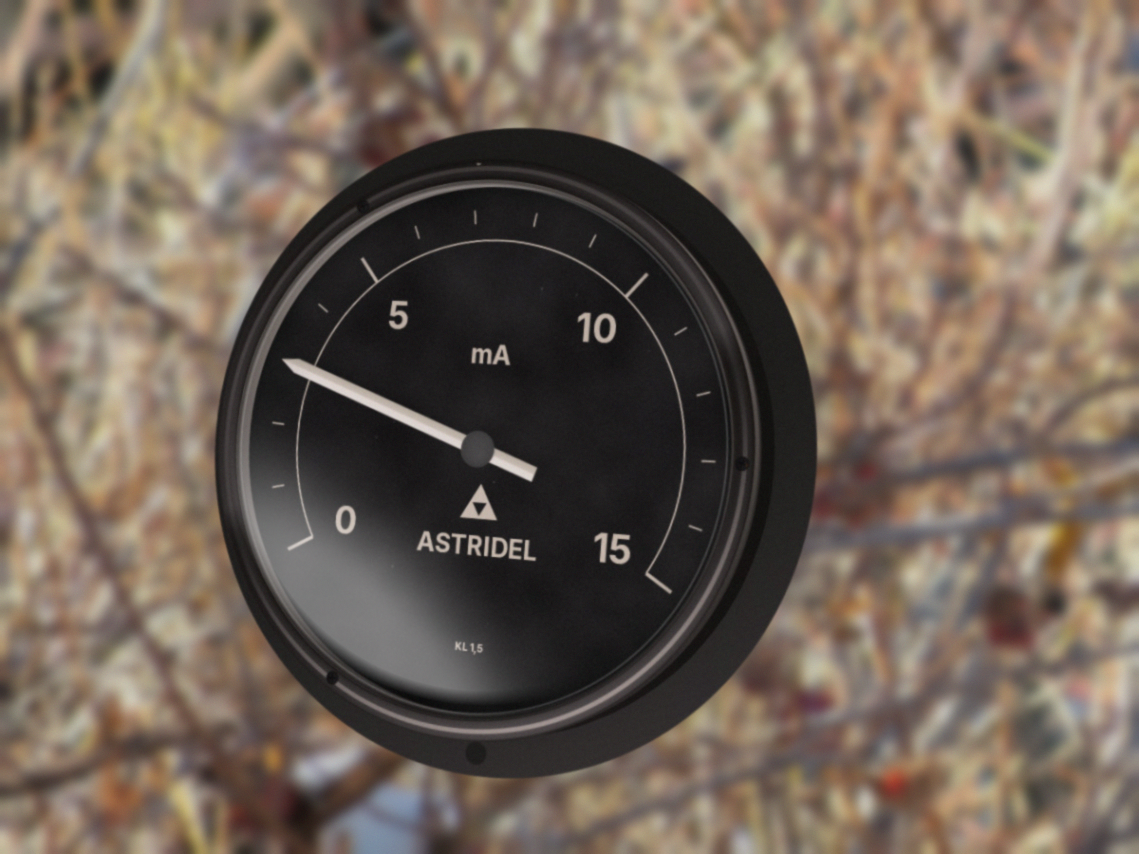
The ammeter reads 3 (mA)
